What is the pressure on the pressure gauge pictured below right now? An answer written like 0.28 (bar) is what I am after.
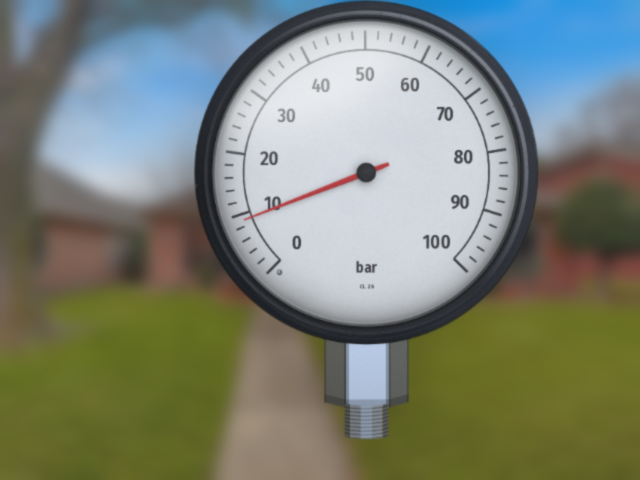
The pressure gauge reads 9 (bar)
